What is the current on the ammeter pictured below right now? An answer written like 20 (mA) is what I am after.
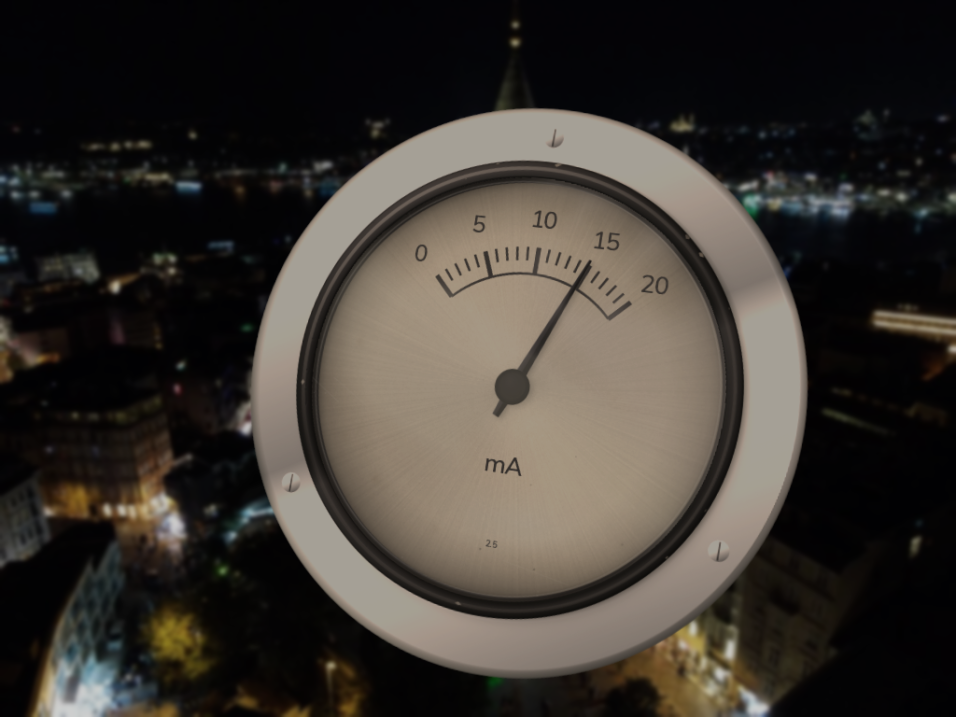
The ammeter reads 15 (mA)
